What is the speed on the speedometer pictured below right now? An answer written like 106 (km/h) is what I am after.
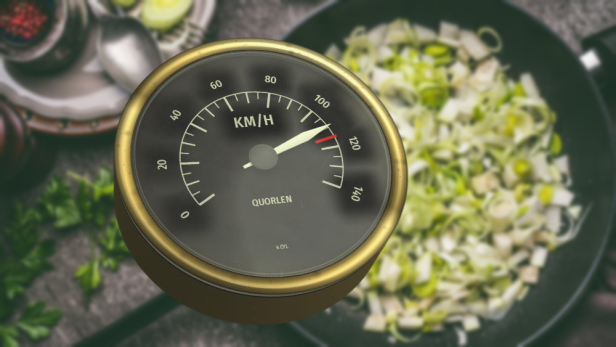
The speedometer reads 110 (km/h)
